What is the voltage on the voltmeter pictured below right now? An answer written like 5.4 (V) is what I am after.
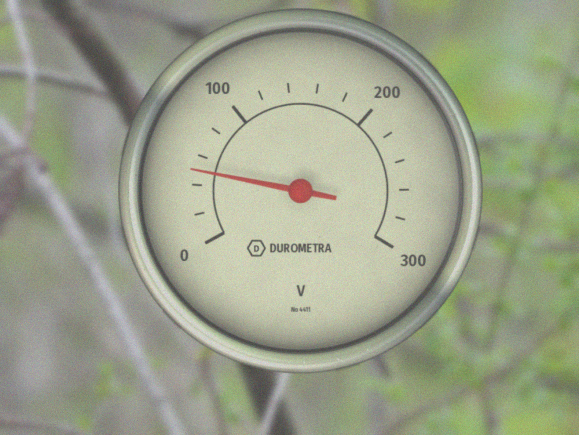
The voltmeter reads 50 (V)
